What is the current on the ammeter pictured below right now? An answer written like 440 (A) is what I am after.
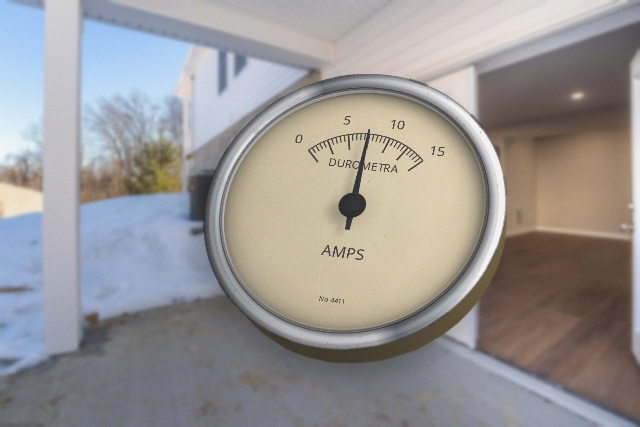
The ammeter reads 7.5 (A)
